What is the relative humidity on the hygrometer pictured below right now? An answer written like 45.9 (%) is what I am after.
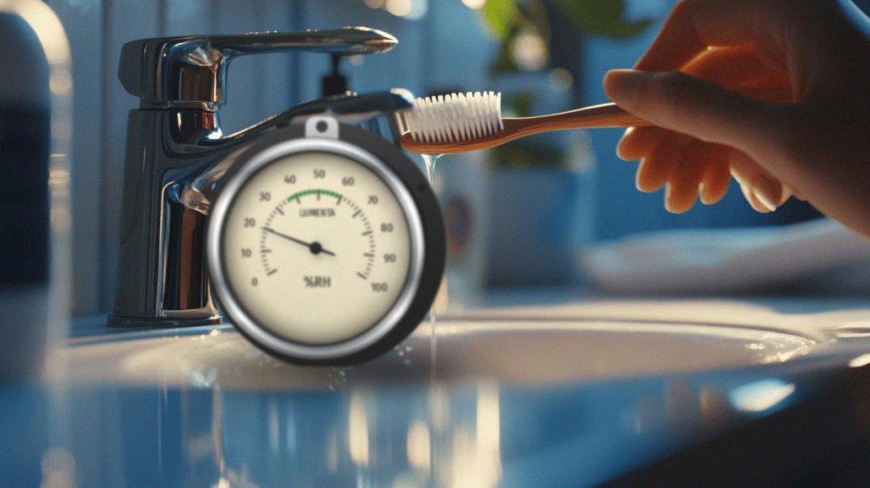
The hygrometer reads 20 (%)
